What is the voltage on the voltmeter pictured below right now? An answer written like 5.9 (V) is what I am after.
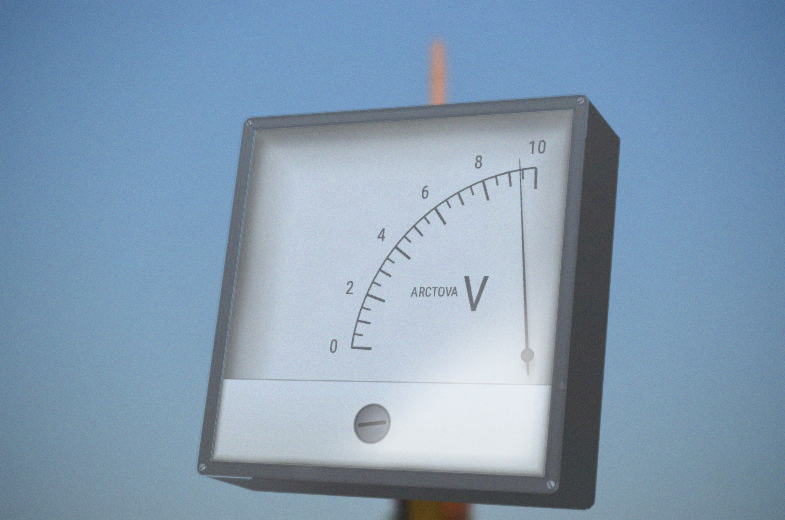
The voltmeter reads 9.5 (V)
